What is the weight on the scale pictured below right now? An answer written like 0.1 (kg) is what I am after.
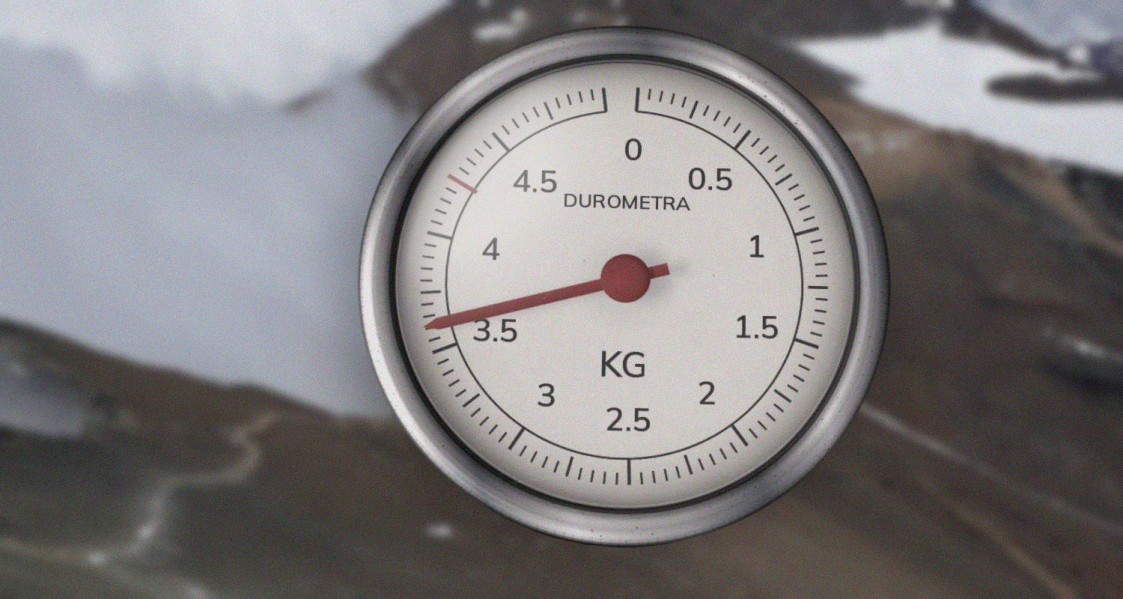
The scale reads 3.6 (kg)
